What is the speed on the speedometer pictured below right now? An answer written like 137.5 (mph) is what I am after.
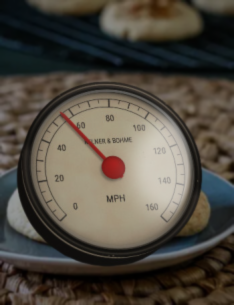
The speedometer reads 55 (mph)
